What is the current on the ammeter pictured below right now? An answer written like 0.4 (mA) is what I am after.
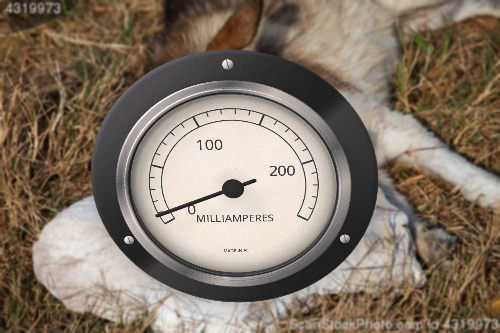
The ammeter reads 10 (mA)
